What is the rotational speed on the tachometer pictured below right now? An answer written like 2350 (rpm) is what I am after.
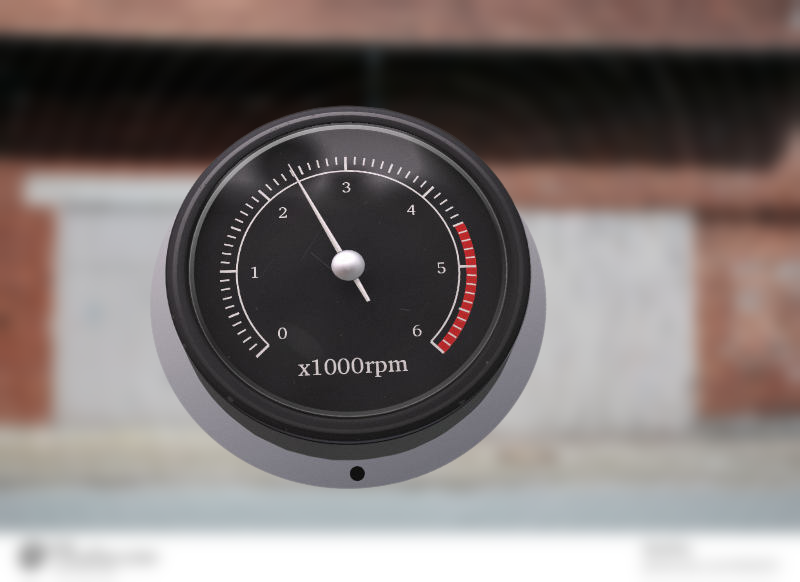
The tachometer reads 2400 (rpm)
